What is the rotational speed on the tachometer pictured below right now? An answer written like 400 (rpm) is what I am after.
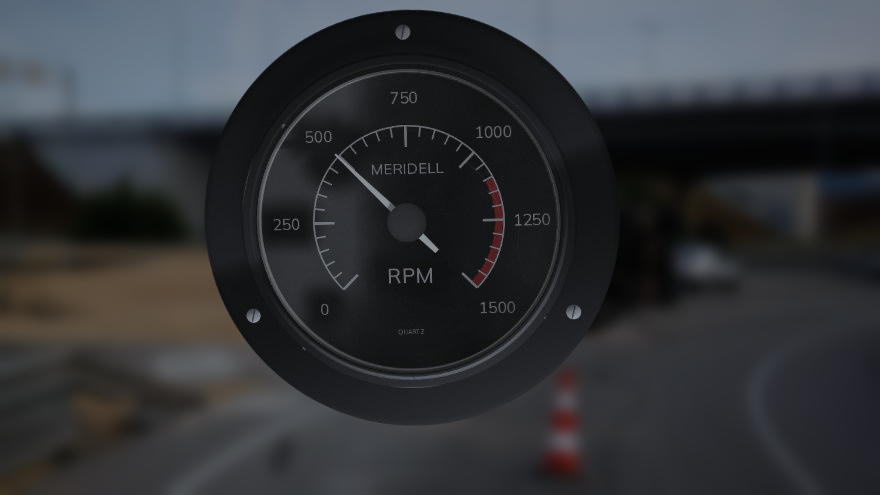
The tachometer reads 500 (rpm)
